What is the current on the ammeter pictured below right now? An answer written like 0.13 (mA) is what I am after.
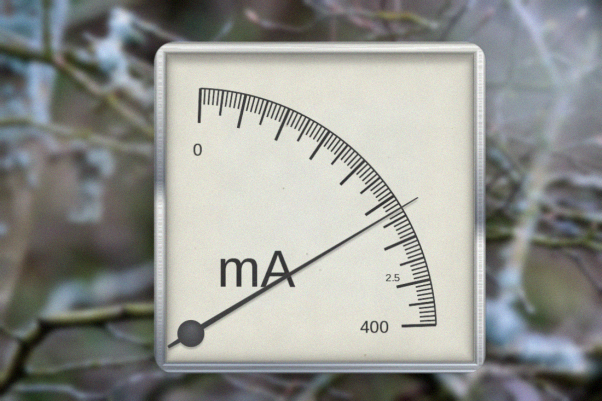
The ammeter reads 265 (mA)
